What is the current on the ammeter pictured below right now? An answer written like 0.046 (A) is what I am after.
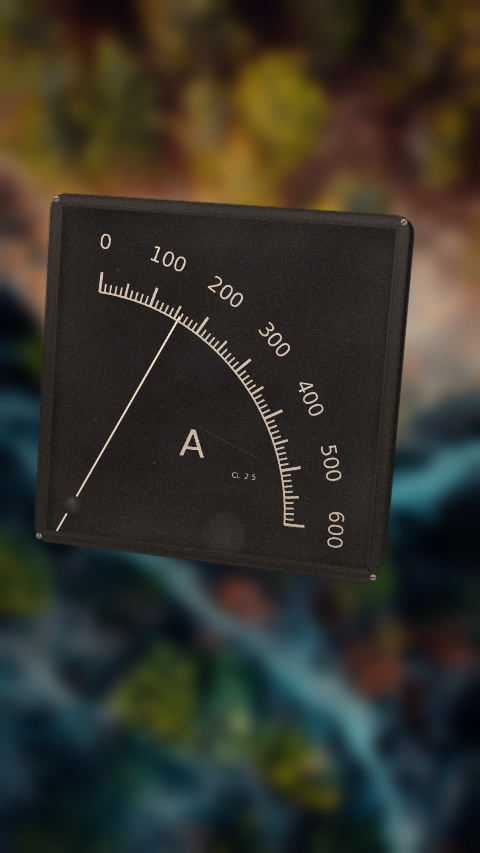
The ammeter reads 160 (A)
